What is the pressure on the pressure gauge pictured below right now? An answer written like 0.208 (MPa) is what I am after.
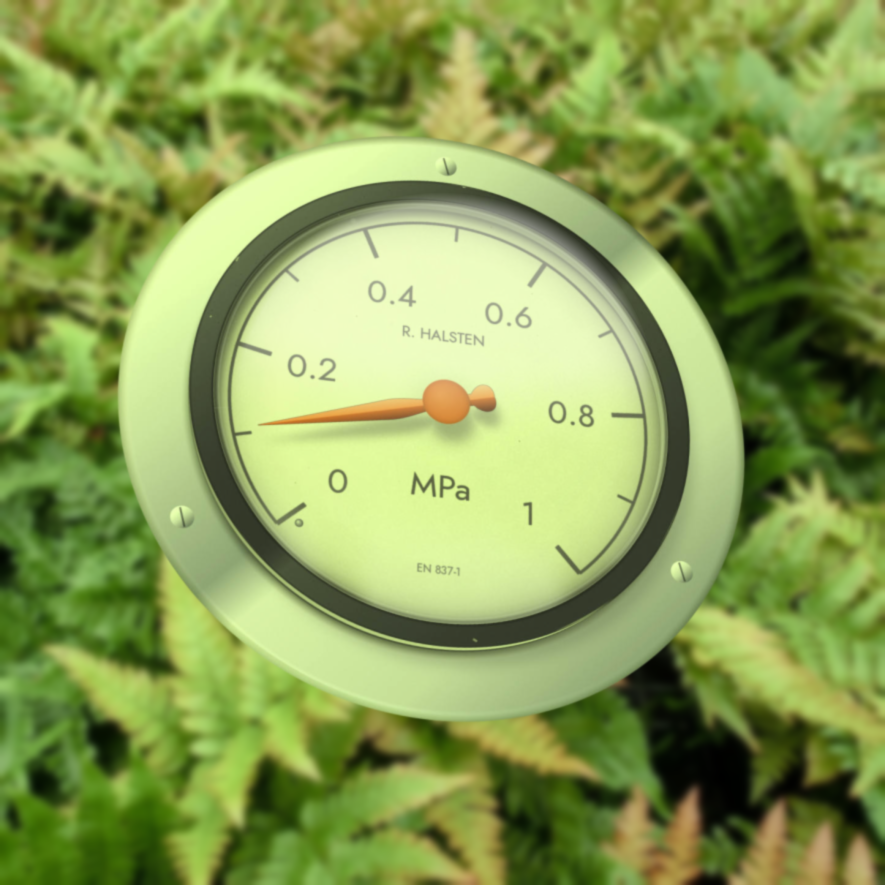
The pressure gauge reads 0.1 (MPa)
